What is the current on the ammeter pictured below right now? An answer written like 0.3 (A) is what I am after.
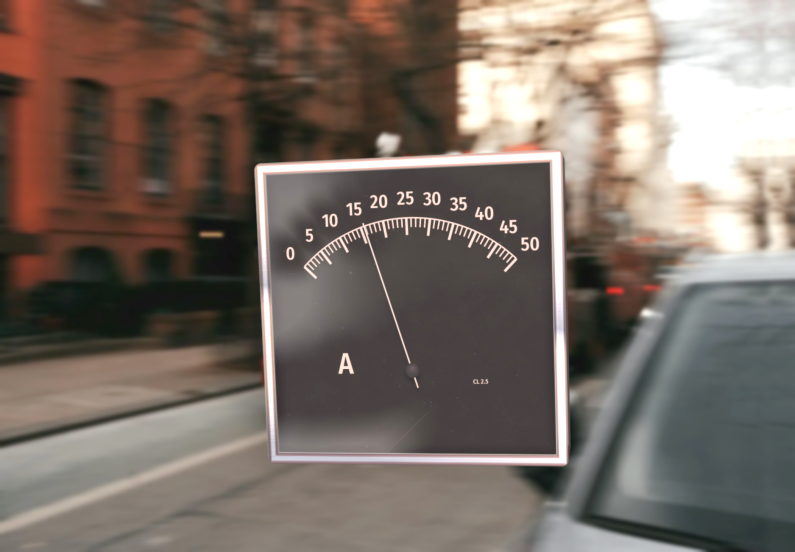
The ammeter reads 16 (A)
